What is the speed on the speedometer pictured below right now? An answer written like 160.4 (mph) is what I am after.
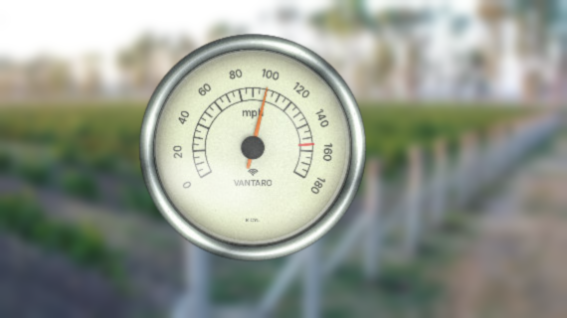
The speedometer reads 100 (mph)
